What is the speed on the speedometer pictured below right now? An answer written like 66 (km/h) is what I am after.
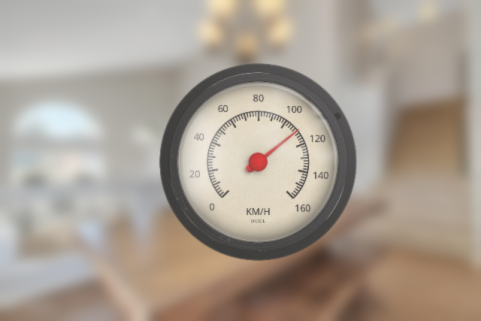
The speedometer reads 110 (km/h)
